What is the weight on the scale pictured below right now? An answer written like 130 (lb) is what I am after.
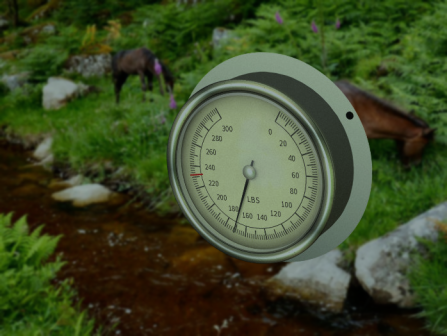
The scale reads 170 (lb)
